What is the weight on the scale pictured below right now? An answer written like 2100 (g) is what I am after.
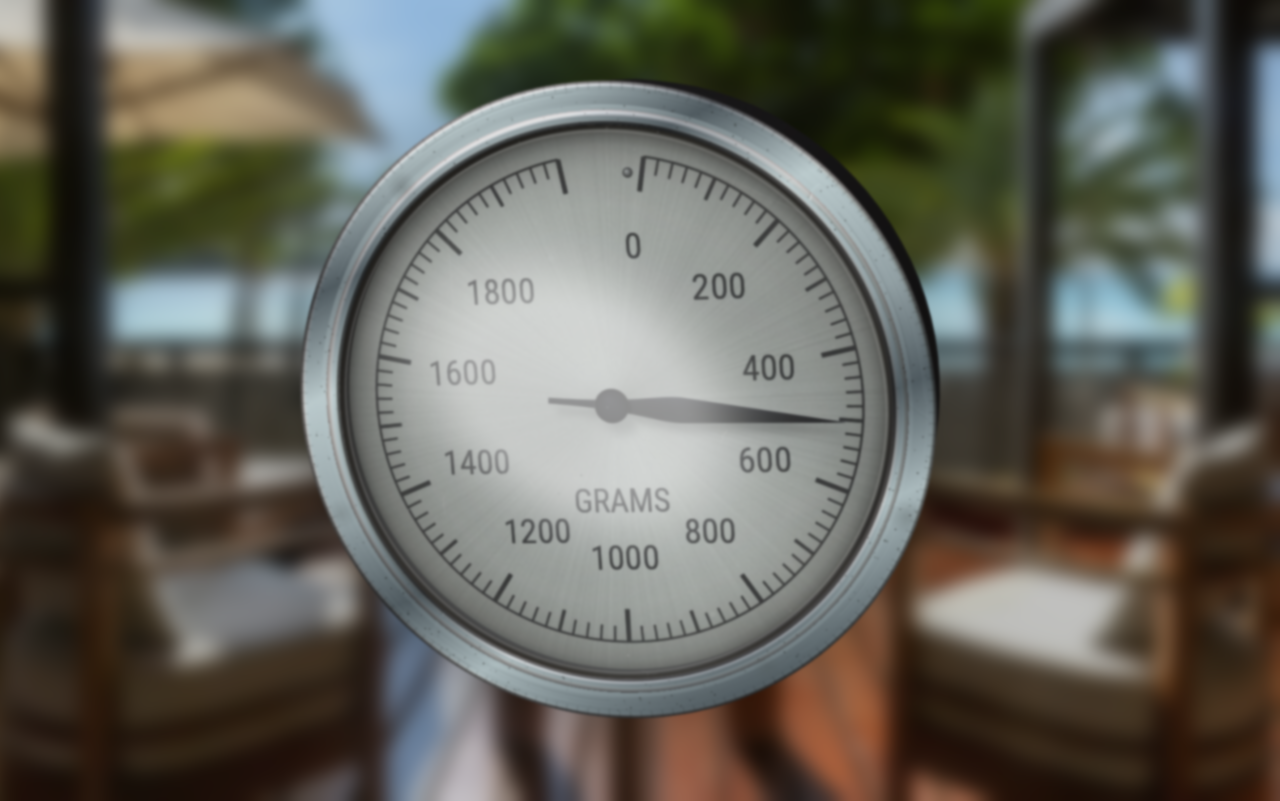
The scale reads 500 (g)
